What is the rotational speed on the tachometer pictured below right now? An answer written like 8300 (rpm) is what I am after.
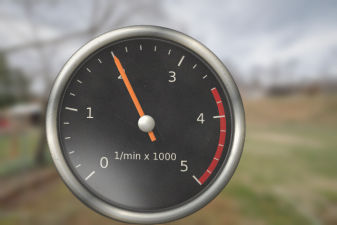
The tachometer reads 2000 (rpm)
